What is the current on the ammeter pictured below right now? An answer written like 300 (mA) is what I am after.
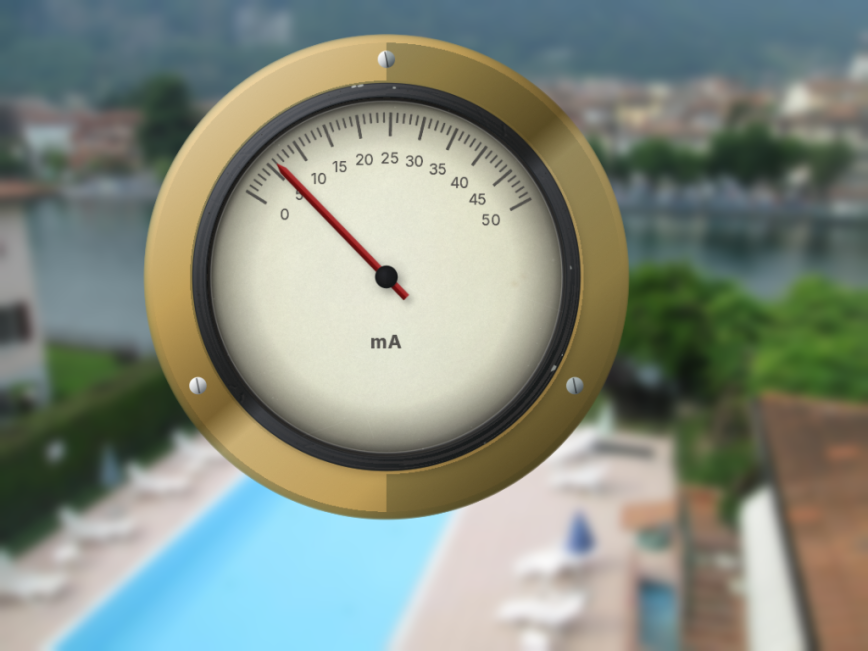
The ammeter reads 6 (mA)
